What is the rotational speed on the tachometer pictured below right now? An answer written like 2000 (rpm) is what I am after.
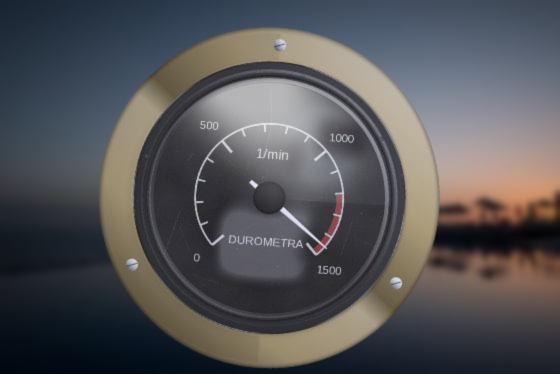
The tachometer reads 1450 (rpm)
